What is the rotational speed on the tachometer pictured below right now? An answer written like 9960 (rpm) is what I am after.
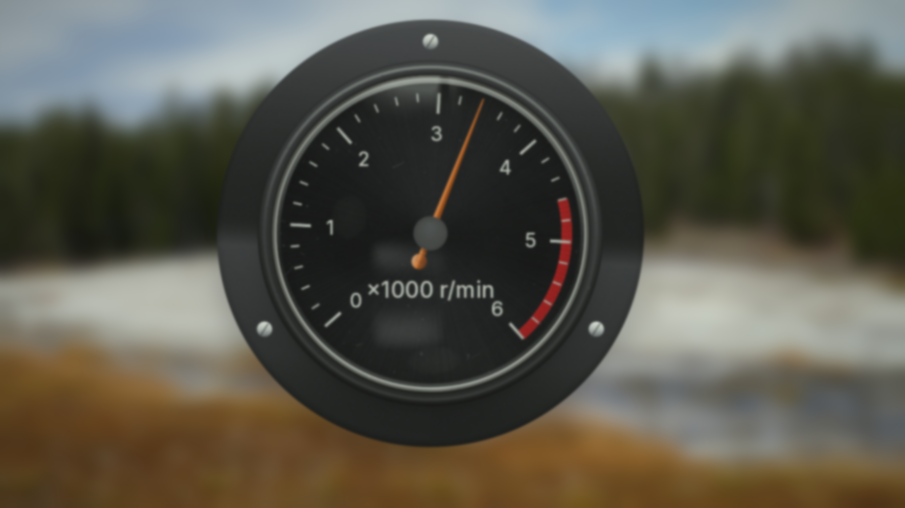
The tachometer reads 3400 (rpm)
